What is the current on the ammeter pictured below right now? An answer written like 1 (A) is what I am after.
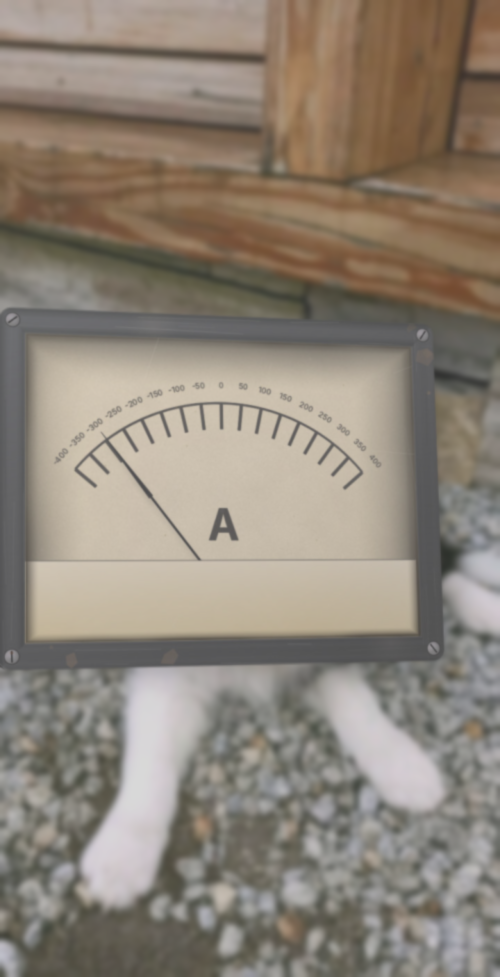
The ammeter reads -300 (A)
